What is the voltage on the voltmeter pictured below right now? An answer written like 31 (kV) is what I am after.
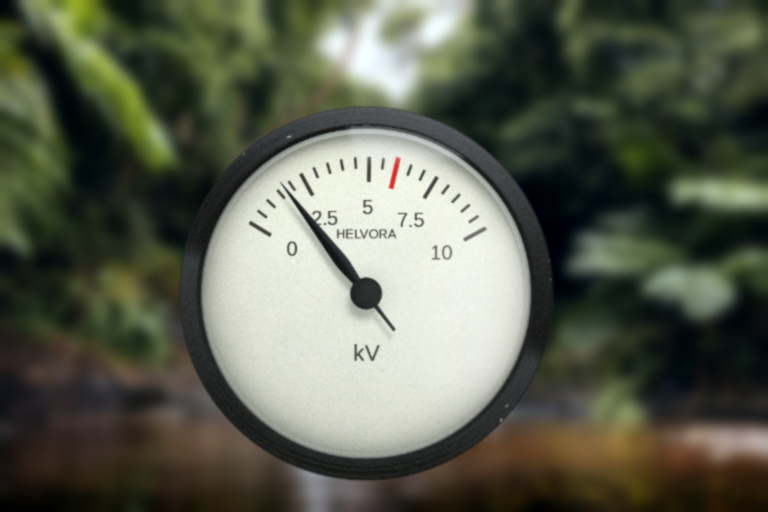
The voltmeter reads 1.75 (kV)
